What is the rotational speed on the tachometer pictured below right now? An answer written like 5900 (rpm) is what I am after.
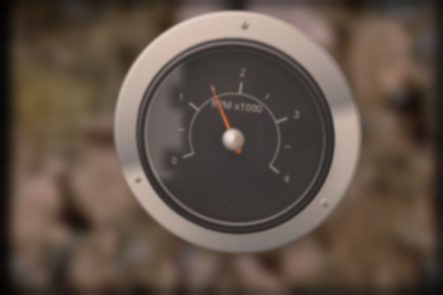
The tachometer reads 1500 (rpm)
